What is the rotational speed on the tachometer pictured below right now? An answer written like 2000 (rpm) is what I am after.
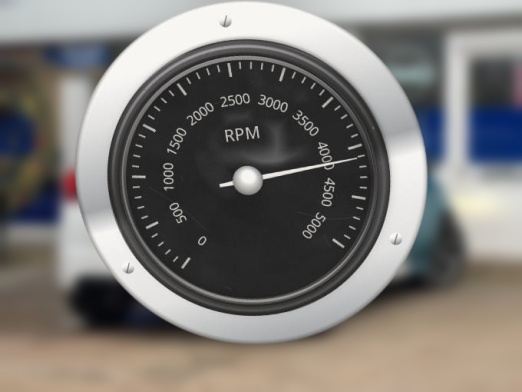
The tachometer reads 4100 (rpm)
